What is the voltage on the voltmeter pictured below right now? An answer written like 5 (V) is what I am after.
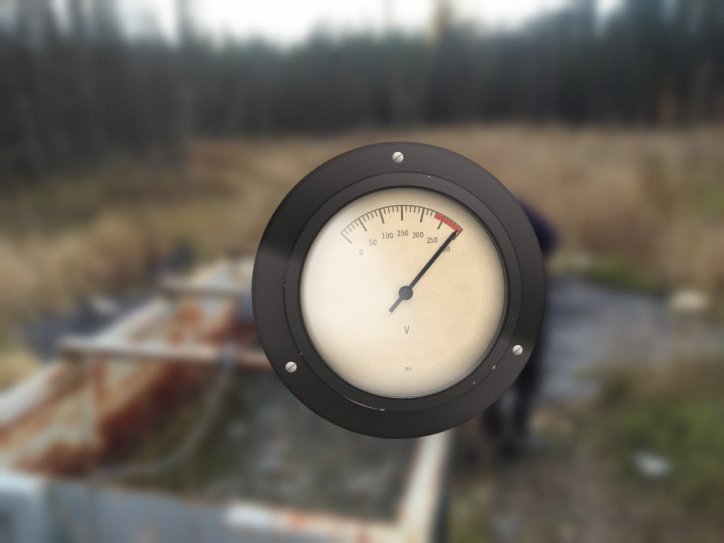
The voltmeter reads 290 (V)
